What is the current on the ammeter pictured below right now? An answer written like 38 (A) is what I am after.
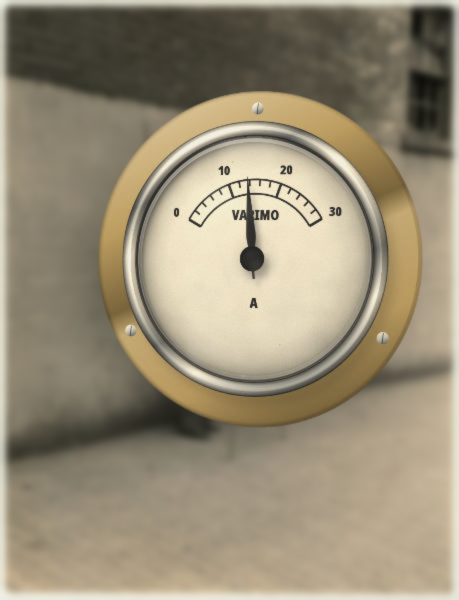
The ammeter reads 14 (A)
